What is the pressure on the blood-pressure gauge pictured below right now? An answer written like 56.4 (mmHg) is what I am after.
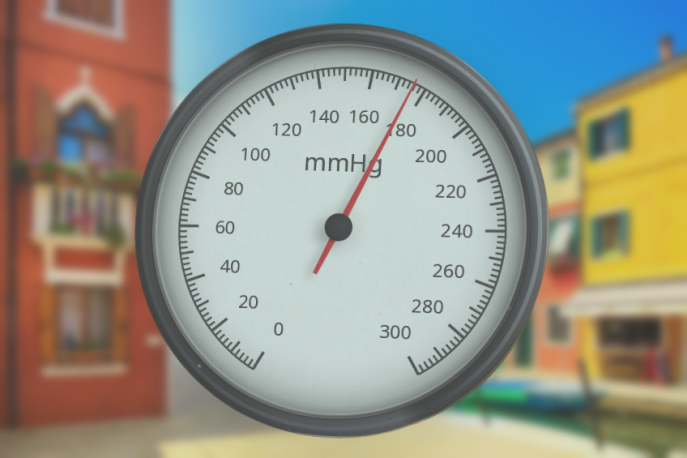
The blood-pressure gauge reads 176 (mmHg)
